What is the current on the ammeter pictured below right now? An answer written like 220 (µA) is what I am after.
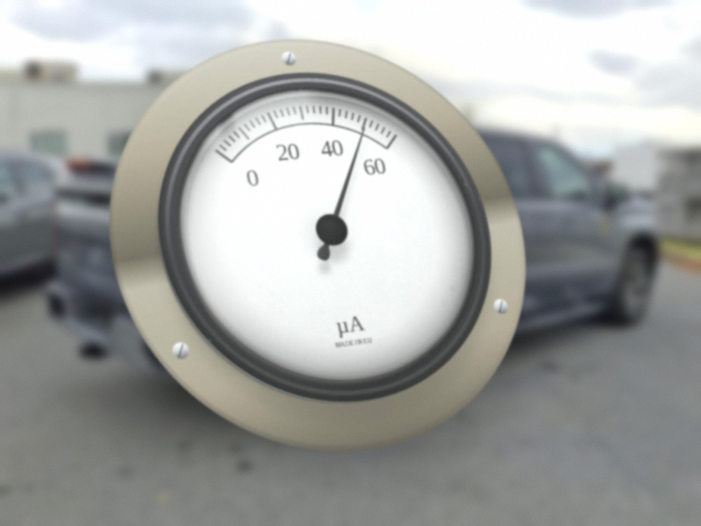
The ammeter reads 50 (µA)
